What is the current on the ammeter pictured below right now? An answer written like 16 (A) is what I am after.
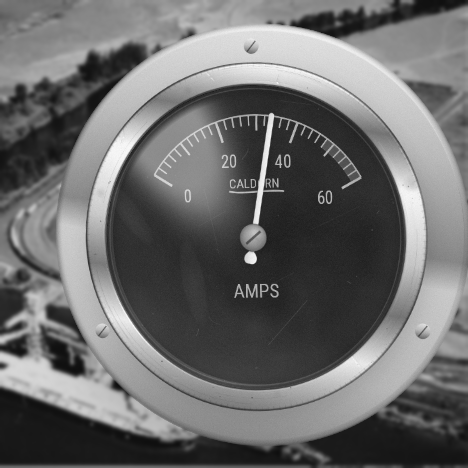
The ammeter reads 34 (A)
